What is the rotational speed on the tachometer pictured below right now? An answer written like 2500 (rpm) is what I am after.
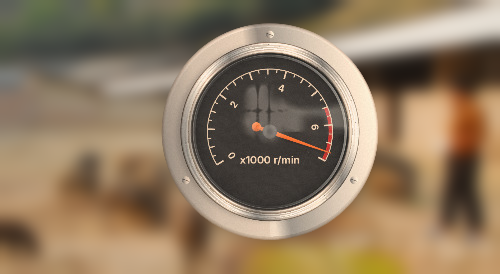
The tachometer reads 6750 (rpm)
